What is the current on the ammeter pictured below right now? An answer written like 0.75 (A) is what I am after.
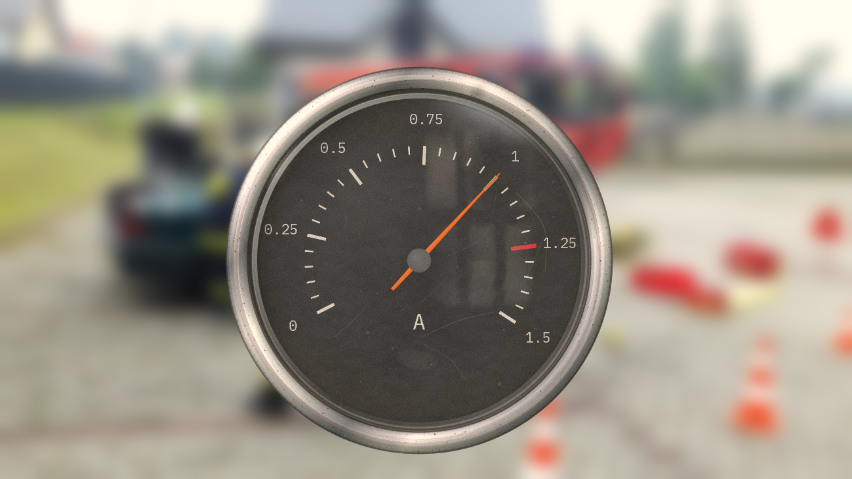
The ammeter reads 1 (A)
